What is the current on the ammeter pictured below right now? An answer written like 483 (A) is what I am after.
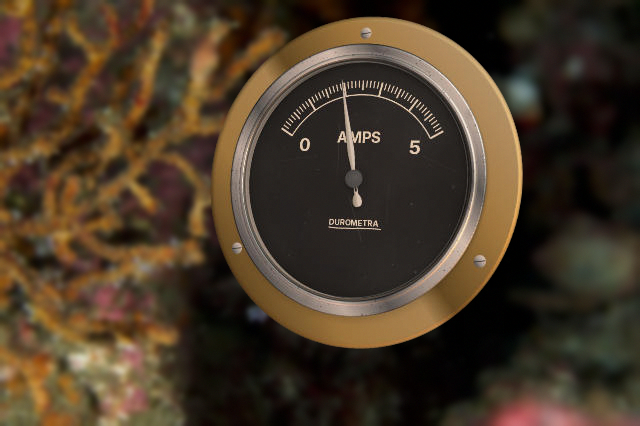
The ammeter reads 2 (A)
